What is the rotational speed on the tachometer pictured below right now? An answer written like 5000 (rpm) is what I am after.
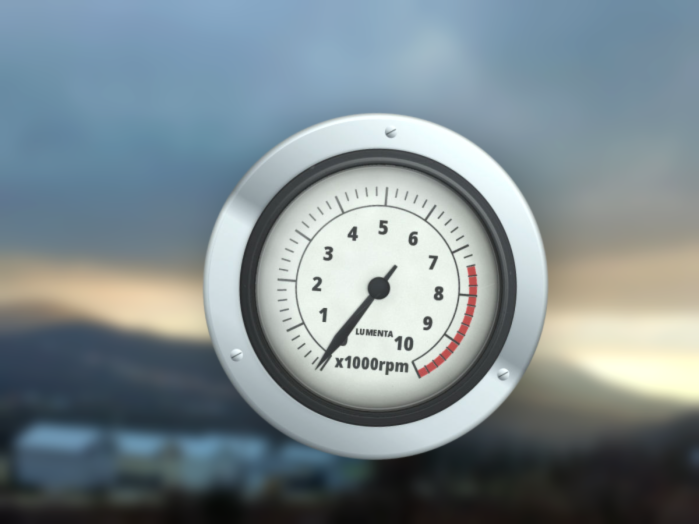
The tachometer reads 100 (rpm)
